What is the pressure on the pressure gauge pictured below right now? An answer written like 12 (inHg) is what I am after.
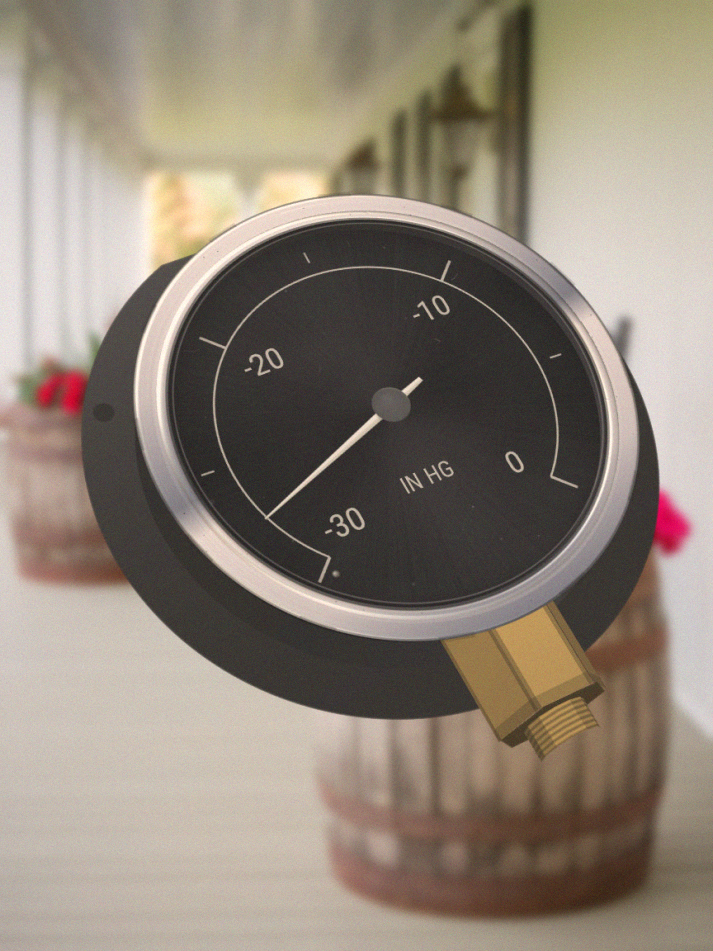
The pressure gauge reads -27.5 (inHg)
